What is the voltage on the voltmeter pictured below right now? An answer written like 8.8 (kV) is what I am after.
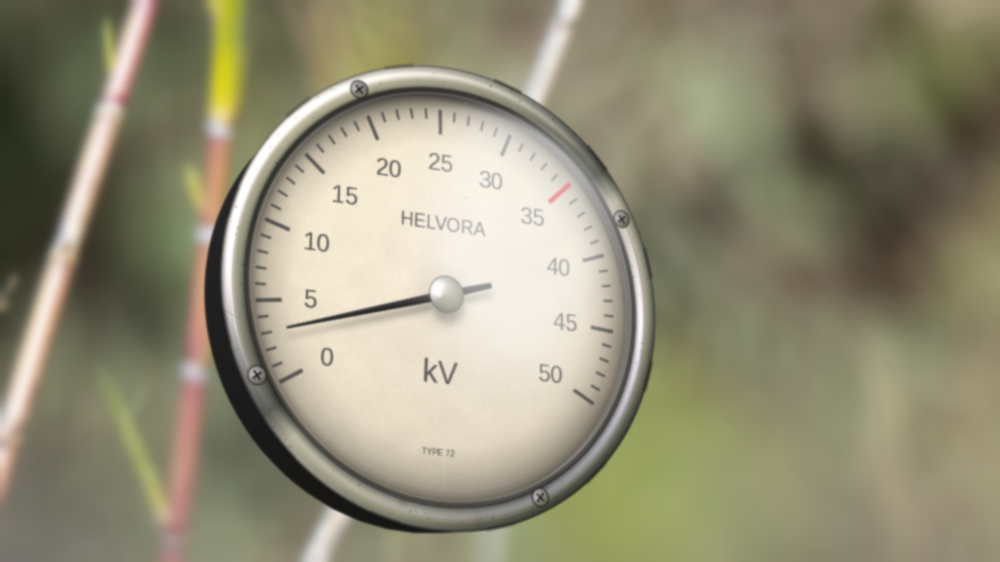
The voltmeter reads 3 (kV)
